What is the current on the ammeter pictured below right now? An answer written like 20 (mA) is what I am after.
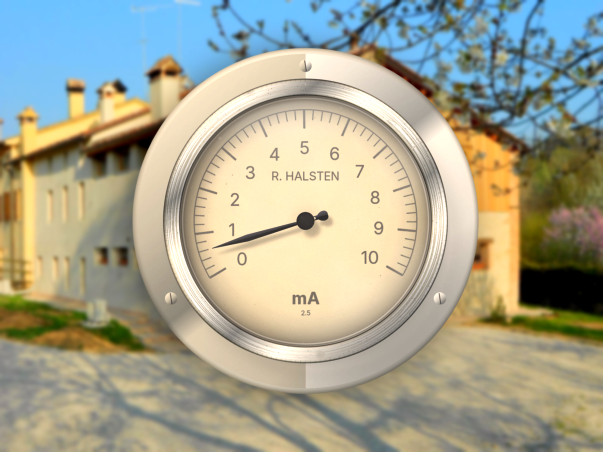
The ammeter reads 0.6 (mA)
